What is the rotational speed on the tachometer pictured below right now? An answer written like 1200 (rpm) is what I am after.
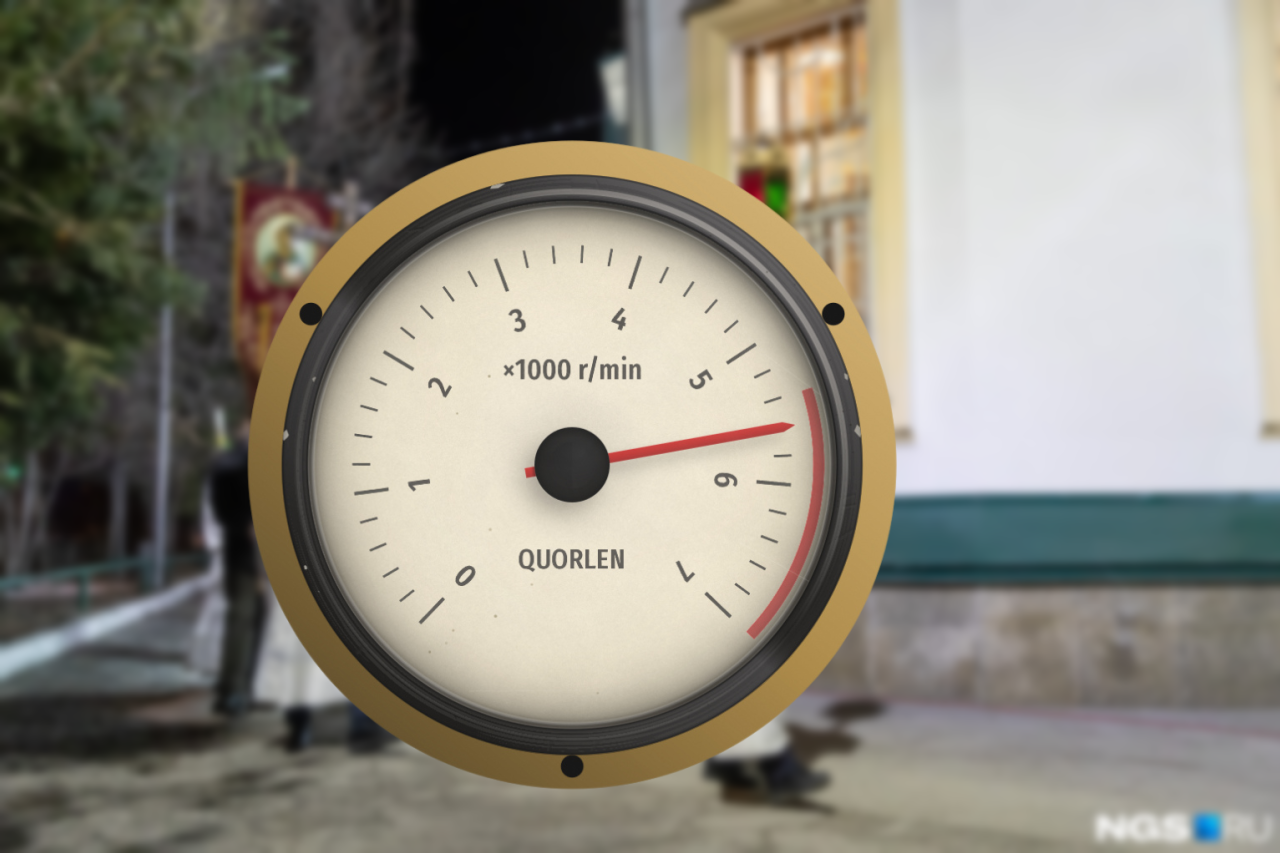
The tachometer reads 5600 (rpm)
